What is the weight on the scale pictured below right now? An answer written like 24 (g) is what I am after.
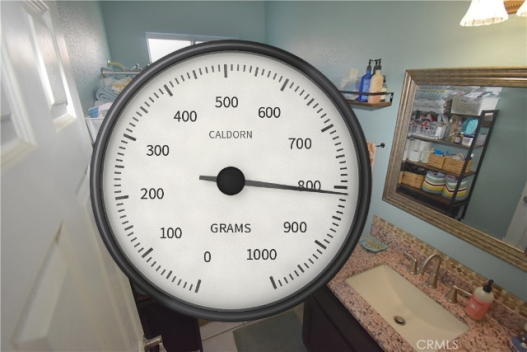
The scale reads 810 (g)
